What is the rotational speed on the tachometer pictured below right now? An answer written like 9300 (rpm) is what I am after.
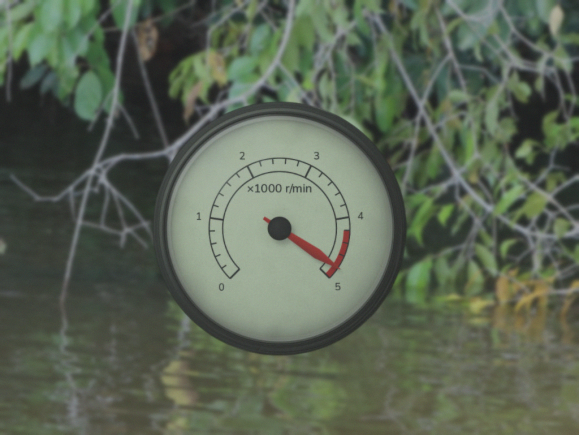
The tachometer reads 4800 (rpm)
